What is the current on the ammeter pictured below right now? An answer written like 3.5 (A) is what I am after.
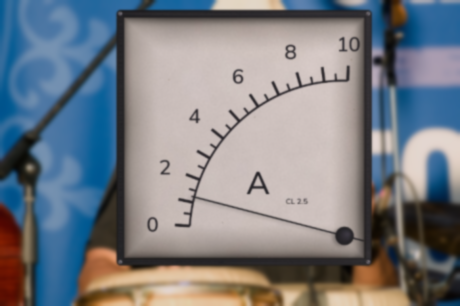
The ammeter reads 1.25 (A)
